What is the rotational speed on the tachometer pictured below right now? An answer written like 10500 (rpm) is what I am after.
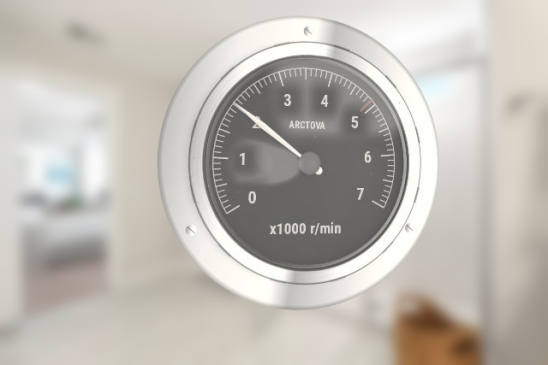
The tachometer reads 2000 (rpm)
